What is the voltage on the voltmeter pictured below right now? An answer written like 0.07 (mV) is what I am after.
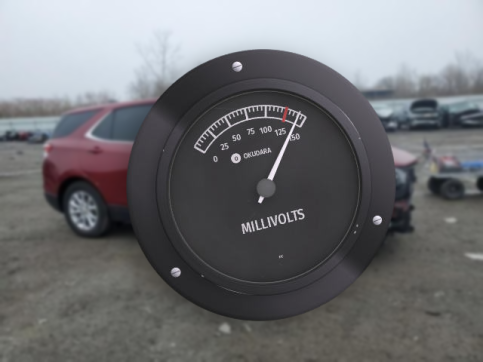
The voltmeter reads 140 (mV)
